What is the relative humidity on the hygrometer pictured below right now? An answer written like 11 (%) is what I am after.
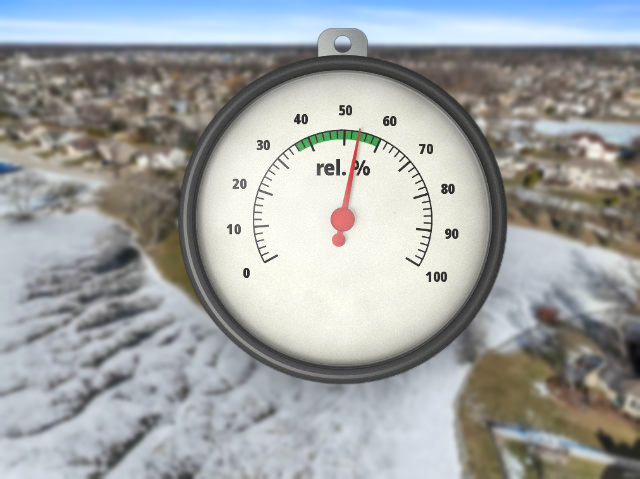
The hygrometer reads 54 (%)
